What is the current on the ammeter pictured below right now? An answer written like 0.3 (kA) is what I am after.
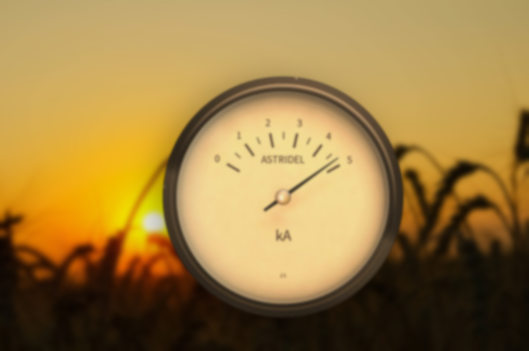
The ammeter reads 4.75 (kA)
